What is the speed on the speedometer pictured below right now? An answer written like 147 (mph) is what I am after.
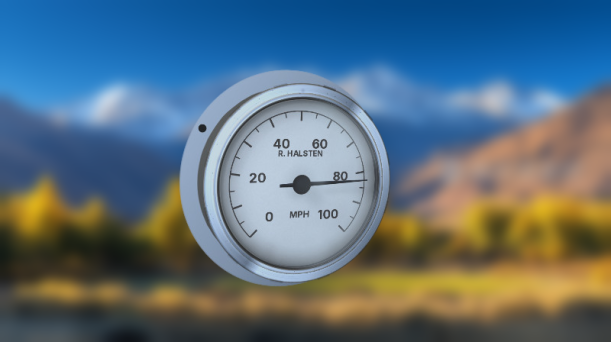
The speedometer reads 82.5 (mph)
